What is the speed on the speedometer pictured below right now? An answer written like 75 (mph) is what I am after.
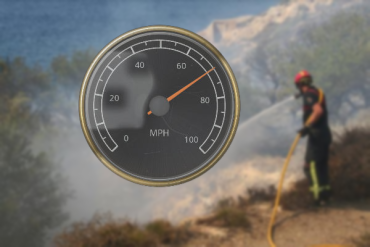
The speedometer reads 70 (mph)
